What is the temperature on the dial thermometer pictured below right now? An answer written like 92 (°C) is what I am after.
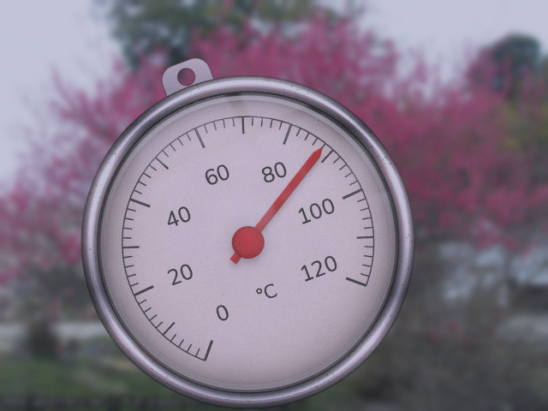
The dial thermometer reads 88 (°C)
